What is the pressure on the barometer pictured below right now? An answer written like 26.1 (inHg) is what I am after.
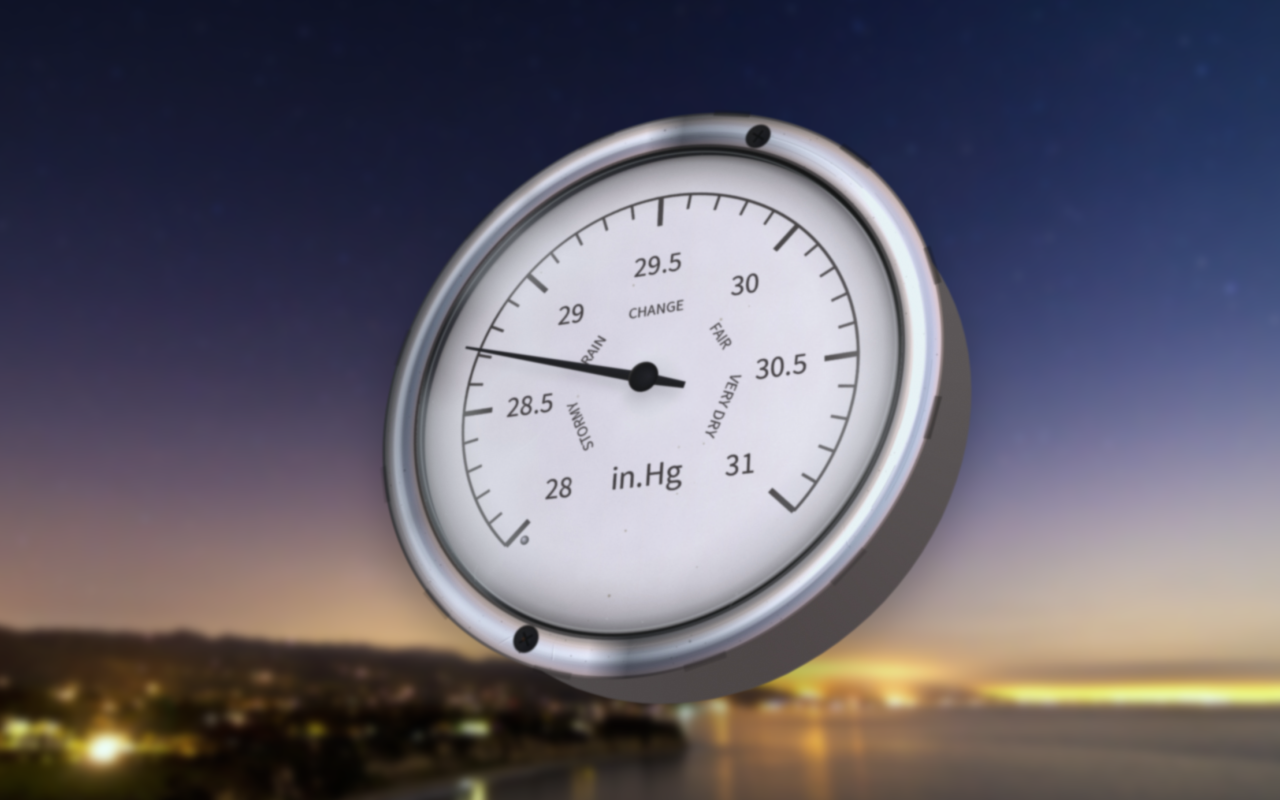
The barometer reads 28.7 (inHg)
